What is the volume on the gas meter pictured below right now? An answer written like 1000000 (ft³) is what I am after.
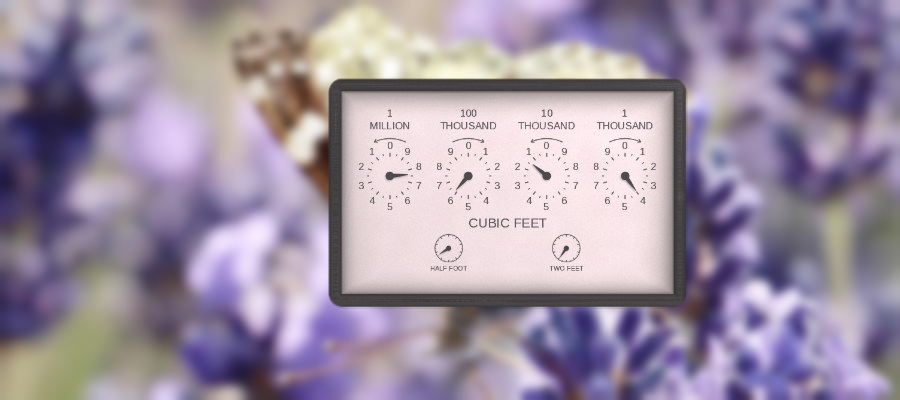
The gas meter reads 761400 (ft³)
